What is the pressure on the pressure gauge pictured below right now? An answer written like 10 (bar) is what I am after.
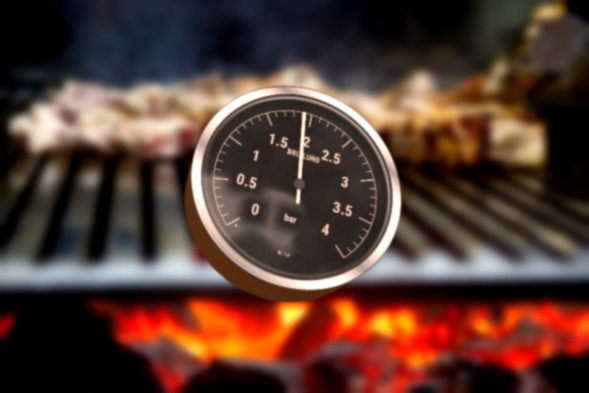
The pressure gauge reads 1.9 (bar)
